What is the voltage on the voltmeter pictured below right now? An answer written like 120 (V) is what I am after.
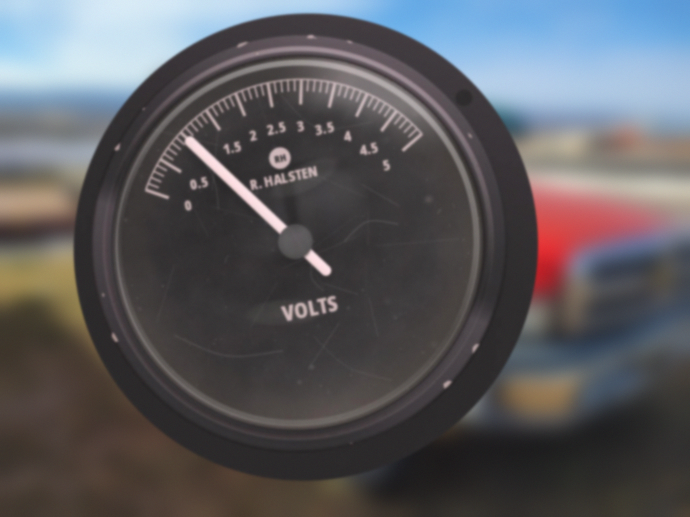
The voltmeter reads 1 (V)
